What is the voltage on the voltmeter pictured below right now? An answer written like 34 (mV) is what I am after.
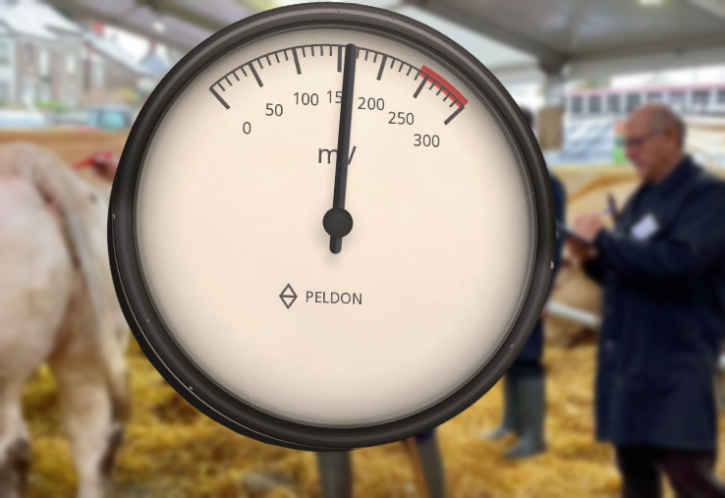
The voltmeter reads 160 (mV)
